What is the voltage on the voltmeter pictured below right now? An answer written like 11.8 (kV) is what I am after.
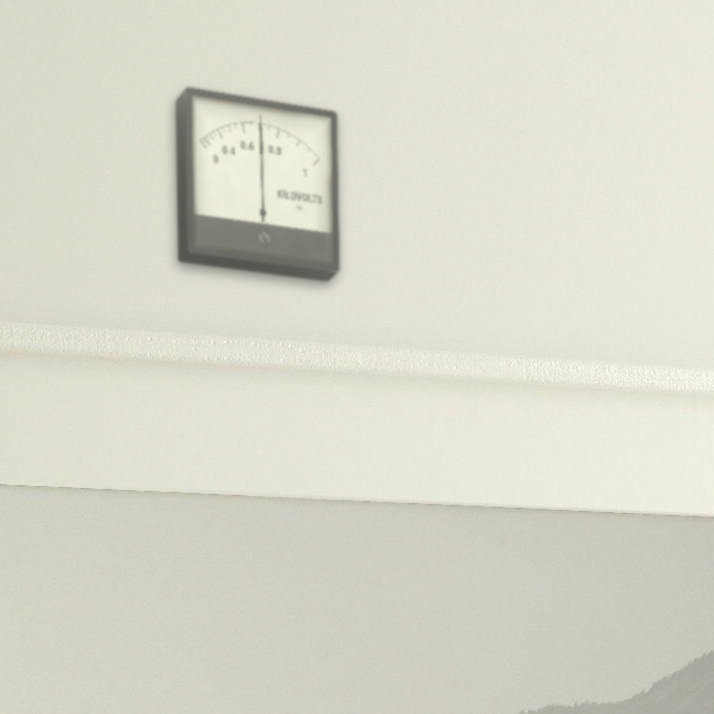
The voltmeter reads 0.7 (kV)
